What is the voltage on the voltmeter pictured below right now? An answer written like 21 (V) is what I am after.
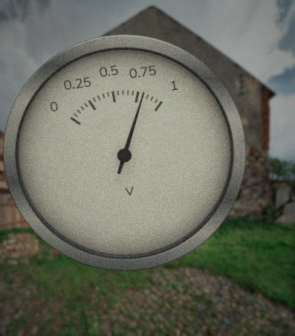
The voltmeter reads 0.8 (V)
